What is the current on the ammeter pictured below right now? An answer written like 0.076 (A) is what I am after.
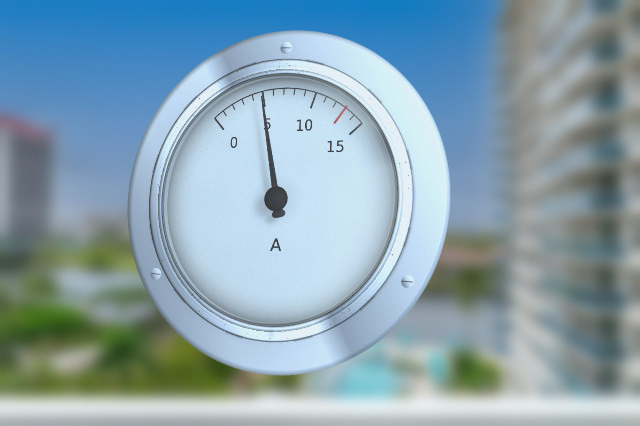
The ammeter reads 5 (A)
